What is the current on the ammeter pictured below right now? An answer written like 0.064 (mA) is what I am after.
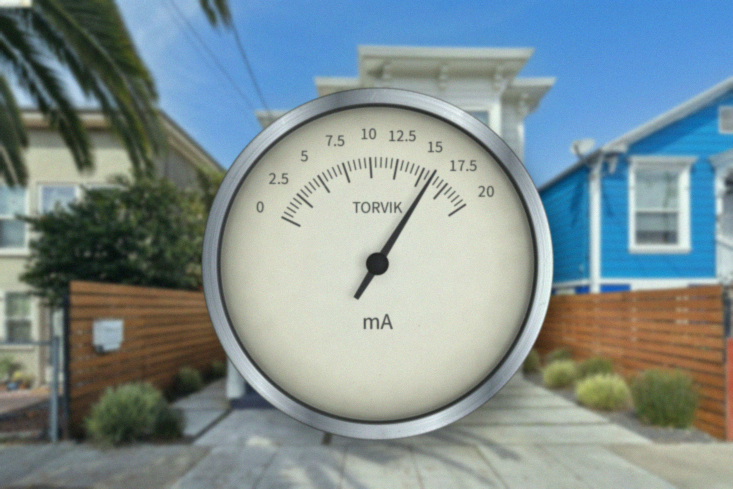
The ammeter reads 16 (mA)
